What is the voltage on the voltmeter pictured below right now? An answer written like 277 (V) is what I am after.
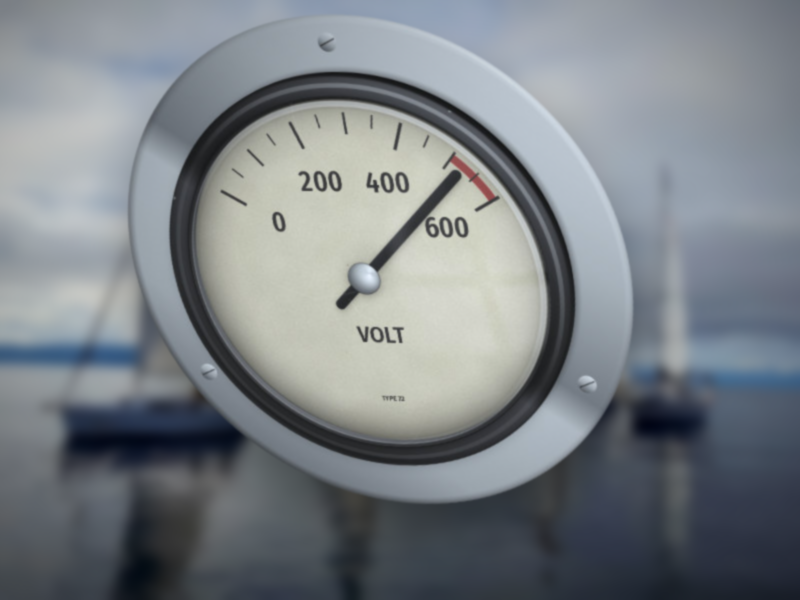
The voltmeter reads 525 (V)
